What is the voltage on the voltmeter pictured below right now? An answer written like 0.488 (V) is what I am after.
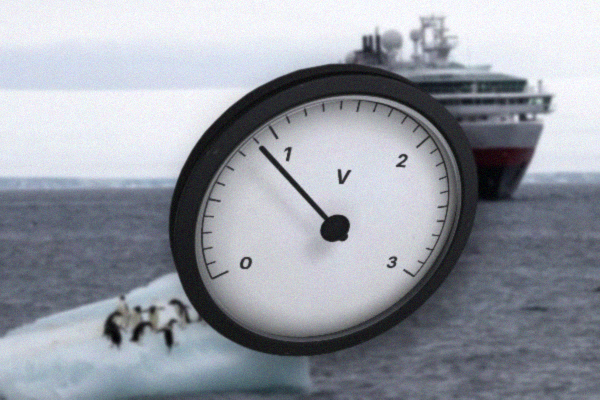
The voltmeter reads 0.9 (V)
